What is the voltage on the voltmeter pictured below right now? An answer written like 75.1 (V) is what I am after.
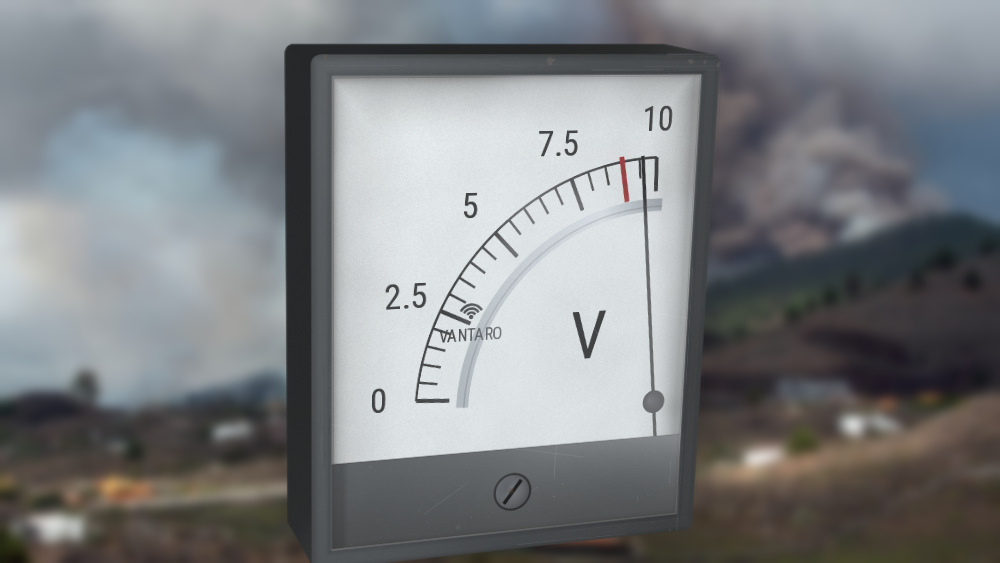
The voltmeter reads 9.5 (V)
